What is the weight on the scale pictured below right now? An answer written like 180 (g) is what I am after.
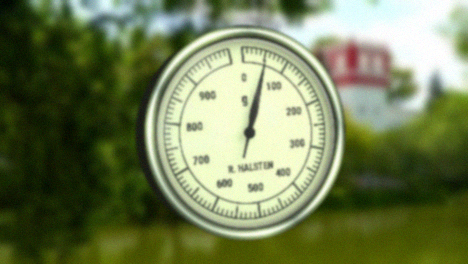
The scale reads 50 (g)
